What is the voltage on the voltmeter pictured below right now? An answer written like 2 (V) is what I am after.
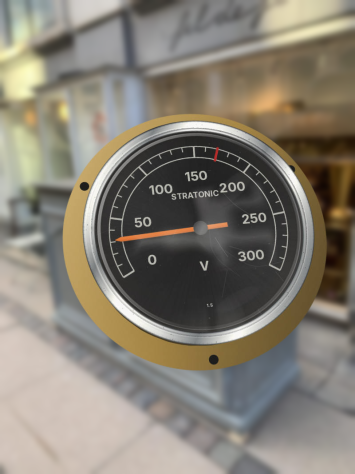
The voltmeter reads 30 (V)
